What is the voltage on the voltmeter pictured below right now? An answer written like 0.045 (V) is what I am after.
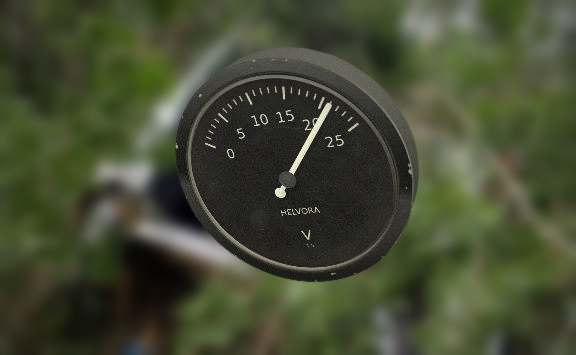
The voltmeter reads 21 (V)
